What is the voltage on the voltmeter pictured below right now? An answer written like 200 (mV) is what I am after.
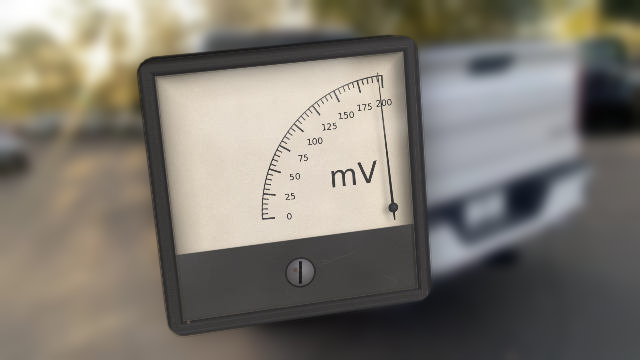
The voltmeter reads 195 (mV)
